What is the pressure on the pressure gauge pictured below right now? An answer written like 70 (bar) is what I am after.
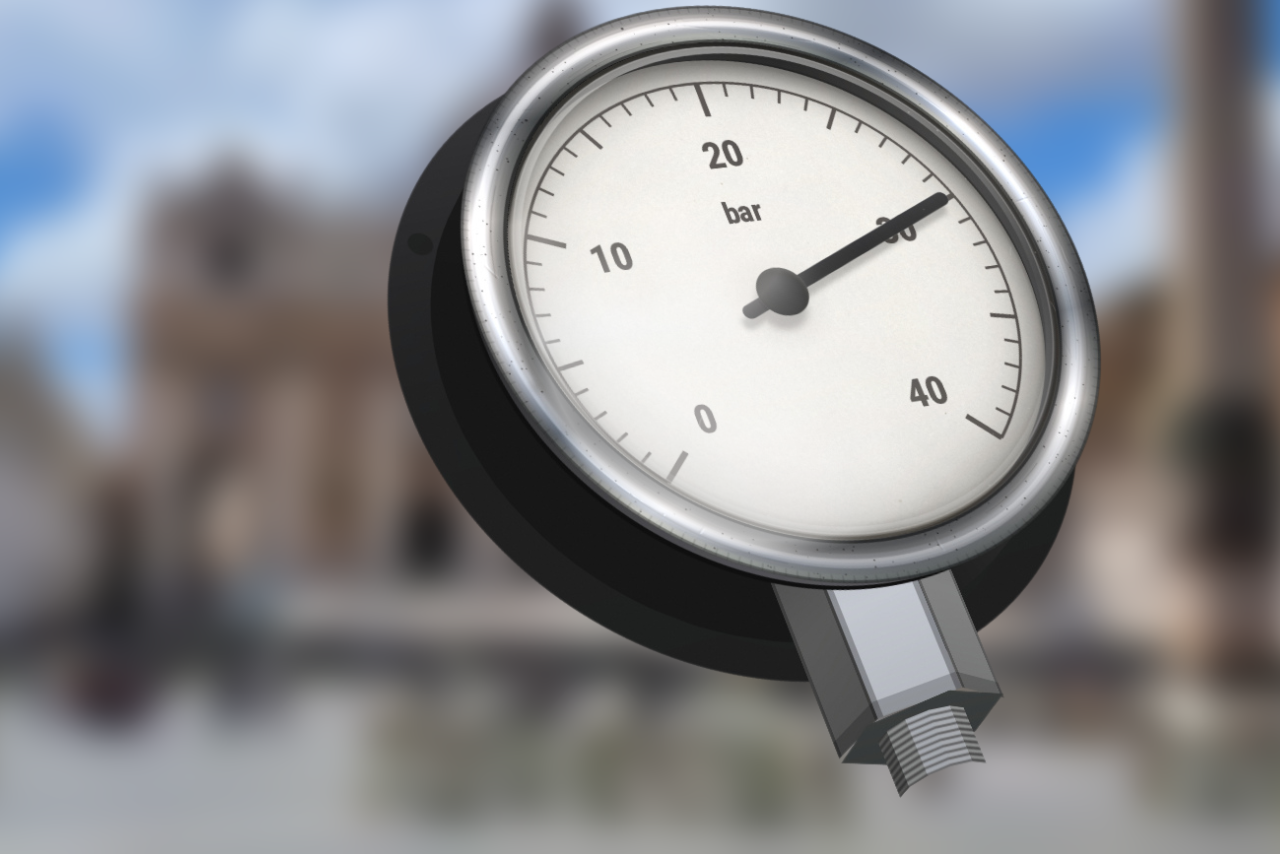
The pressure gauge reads 30 (bar)
